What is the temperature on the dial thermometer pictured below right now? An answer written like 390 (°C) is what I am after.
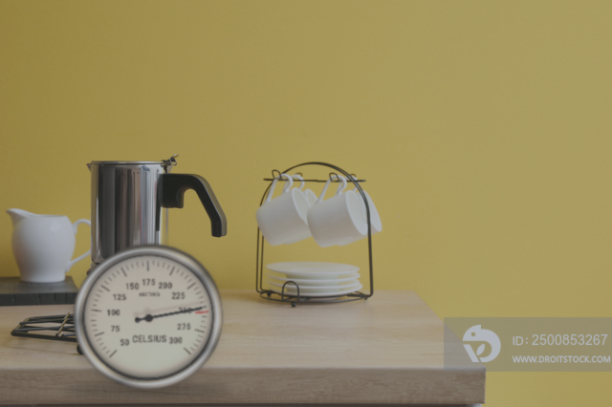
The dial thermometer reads 250 (°C)
